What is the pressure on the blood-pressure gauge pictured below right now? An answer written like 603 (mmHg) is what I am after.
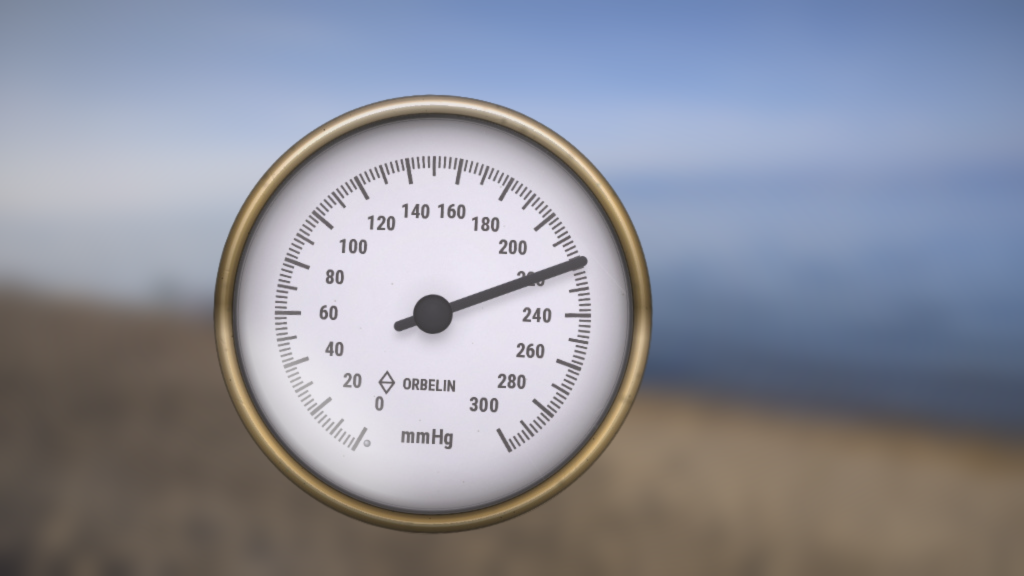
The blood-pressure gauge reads 220 (mmHg)
